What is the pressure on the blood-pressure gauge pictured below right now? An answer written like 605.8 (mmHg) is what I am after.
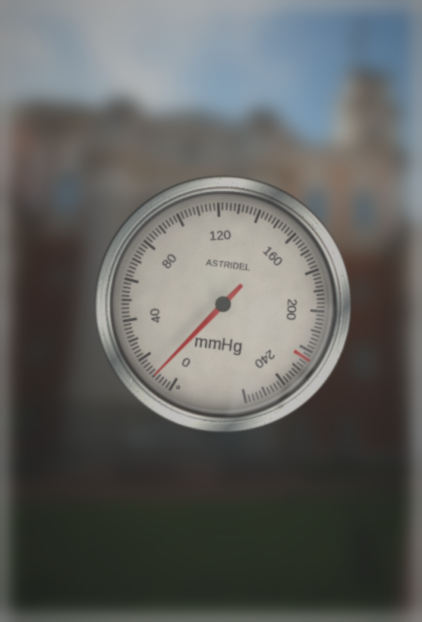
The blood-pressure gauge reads 10 (mmHg)
